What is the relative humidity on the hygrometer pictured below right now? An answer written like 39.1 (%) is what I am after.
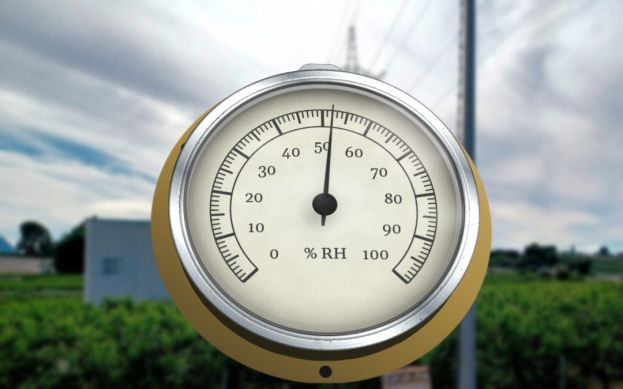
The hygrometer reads 52 (%)
